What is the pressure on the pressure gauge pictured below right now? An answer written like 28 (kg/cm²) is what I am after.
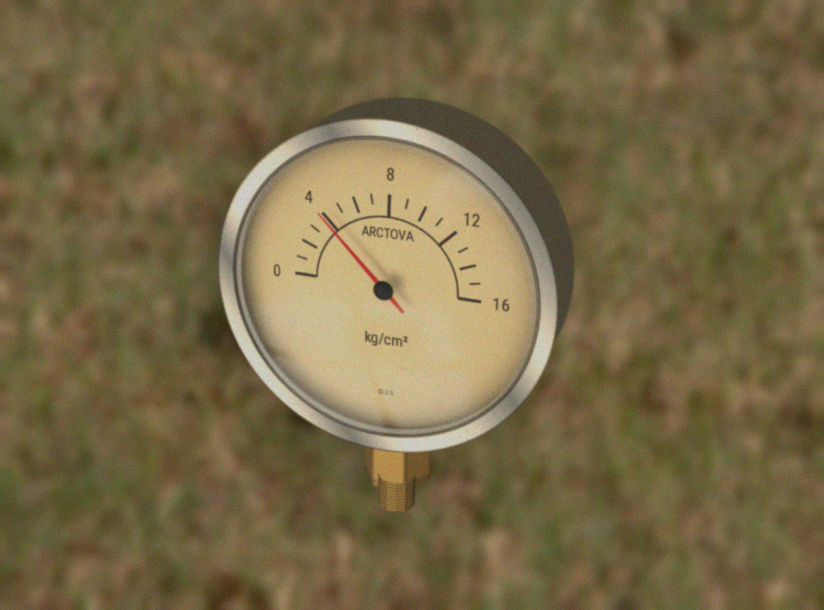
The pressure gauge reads 4 (kg/cm²)
